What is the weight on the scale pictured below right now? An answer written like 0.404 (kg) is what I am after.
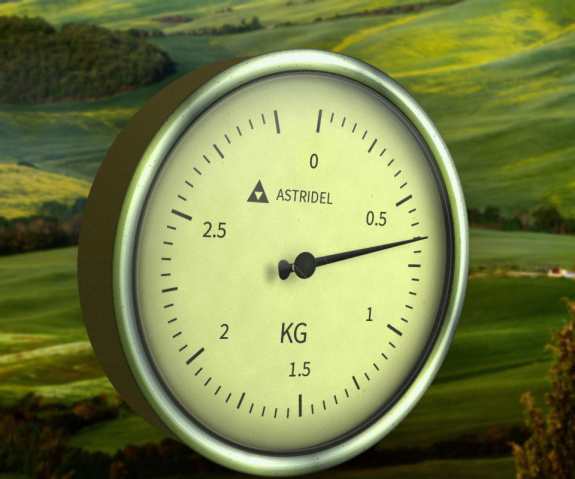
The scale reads 0.65 (kg)
